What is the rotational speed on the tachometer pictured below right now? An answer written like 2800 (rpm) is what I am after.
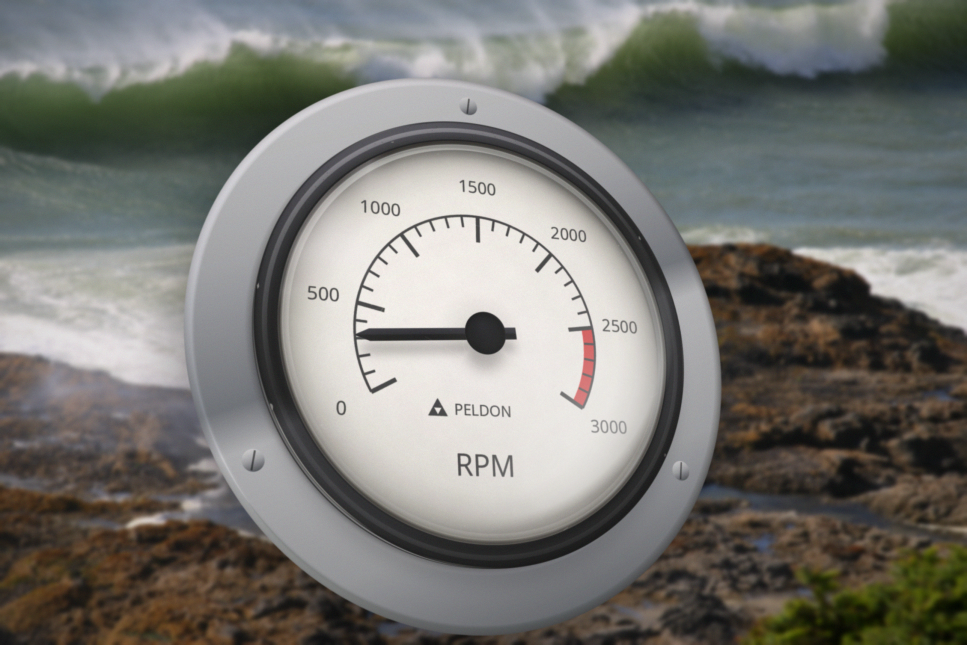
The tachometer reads 300 (rpm)
